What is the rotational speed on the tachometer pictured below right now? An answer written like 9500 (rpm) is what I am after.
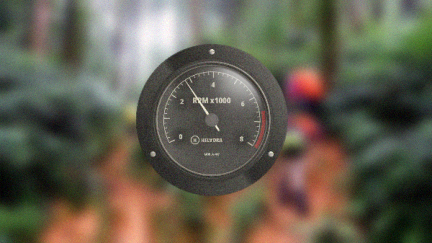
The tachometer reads 2800 (rpm)
